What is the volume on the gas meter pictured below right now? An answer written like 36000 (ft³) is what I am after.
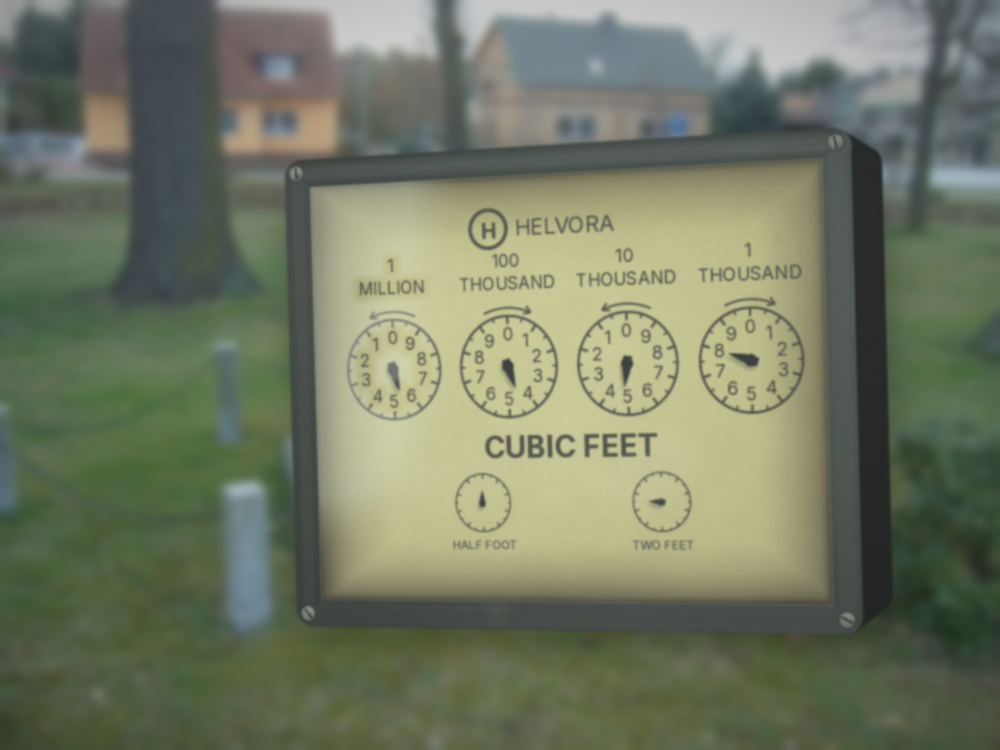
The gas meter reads 544800 (ft³)
